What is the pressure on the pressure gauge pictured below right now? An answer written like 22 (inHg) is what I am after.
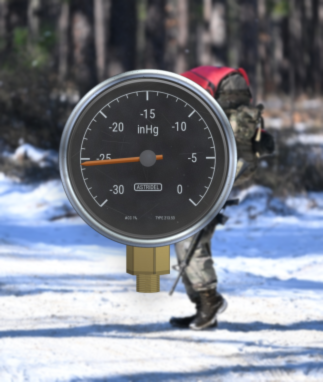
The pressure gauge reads -25.5 (inHg)
